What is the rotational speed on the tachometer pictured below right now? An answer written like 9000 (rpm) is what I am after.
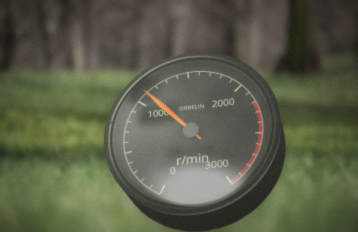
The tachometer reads 1100 (rpm)
